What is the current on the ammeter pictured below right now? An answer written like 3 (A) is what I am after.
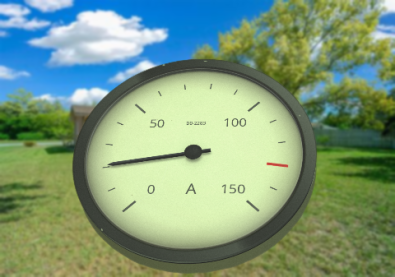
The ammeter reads 20 (A)
